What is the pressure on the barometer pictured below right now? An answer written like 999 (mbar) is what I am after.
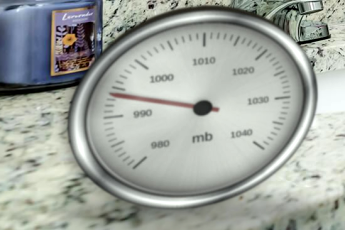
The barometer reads 994 (mbar)
